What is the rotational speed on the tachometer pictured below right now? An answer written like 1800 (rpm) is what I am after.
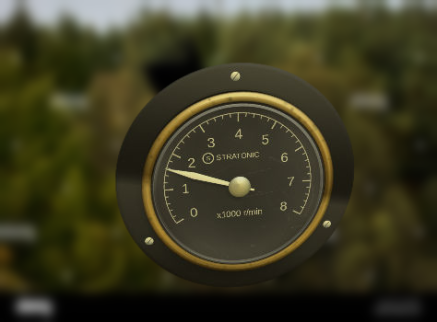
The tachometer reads 1600 (rpm)
